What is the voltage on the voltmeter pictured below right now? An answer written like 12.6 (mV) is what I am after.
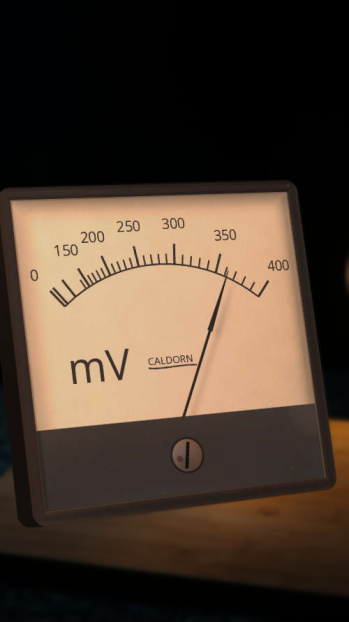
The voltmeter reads 360 (mV)
